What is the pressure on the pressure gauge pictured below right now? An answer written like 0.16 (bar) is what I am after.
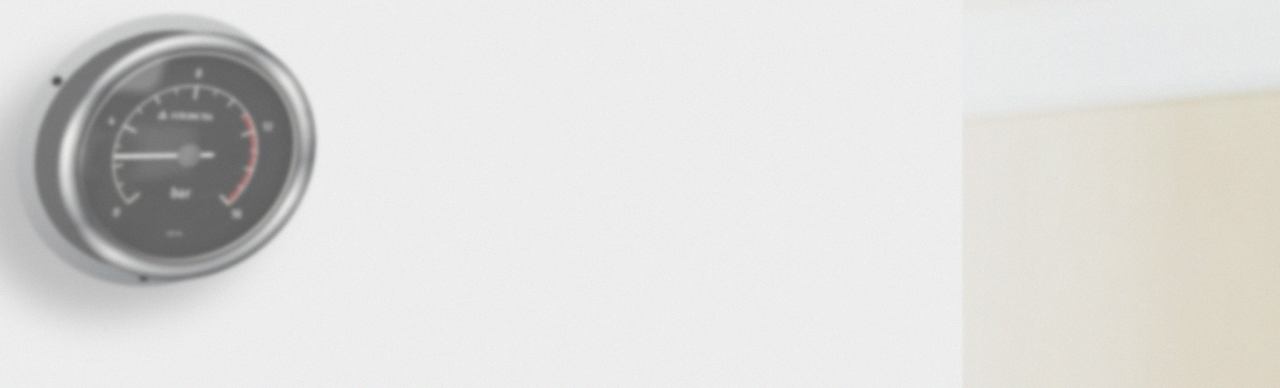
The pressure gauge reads 2.5 (bar)
